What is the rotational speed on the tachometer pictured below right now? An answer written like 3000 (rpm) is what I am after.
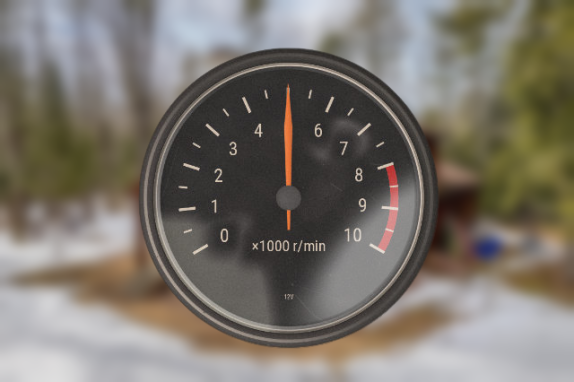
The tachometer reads 5000 (rpm)
